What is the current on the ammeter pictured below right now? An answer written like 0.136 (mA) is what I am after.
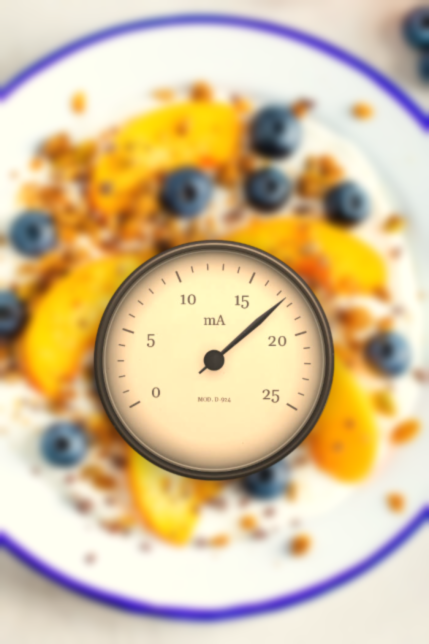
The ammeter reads 17.5 (mA)
